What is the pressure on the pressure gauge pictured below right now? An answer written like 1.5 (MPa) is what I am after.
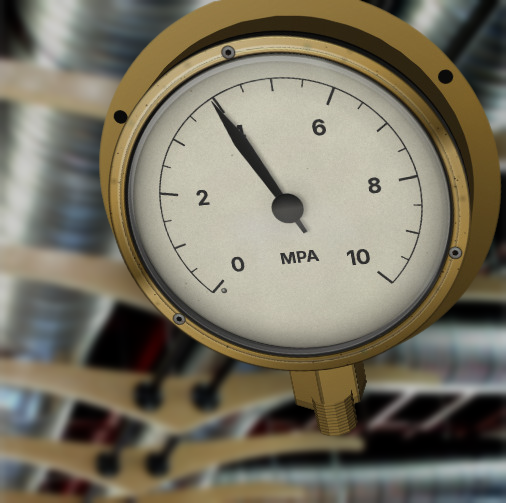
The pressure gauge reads 4 (MPa)
